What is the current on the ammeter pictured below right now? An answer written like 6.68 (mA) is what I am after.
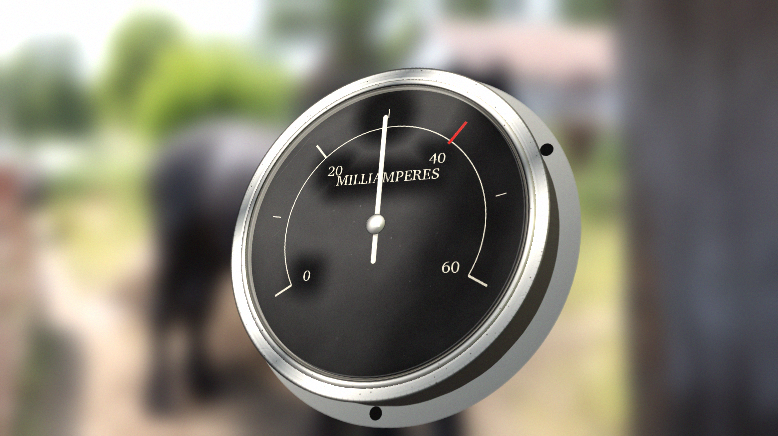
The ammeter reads 30 (mA)
